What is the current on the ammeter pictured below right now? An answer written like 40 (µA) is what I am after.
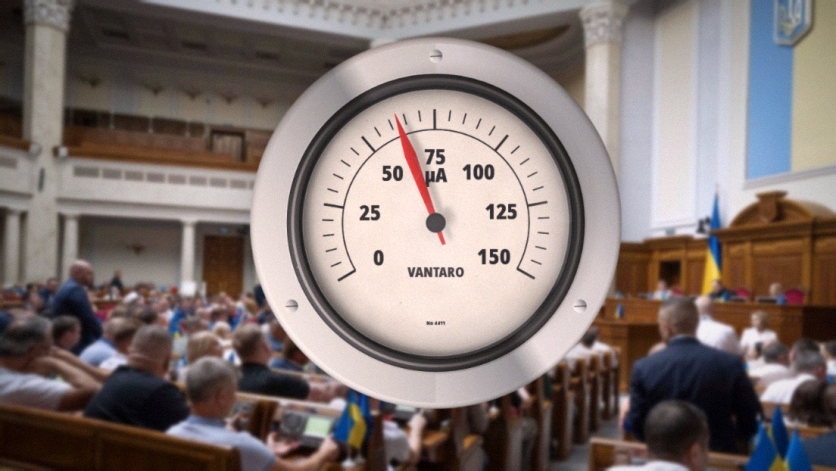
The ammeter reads 62.5 (µA)
